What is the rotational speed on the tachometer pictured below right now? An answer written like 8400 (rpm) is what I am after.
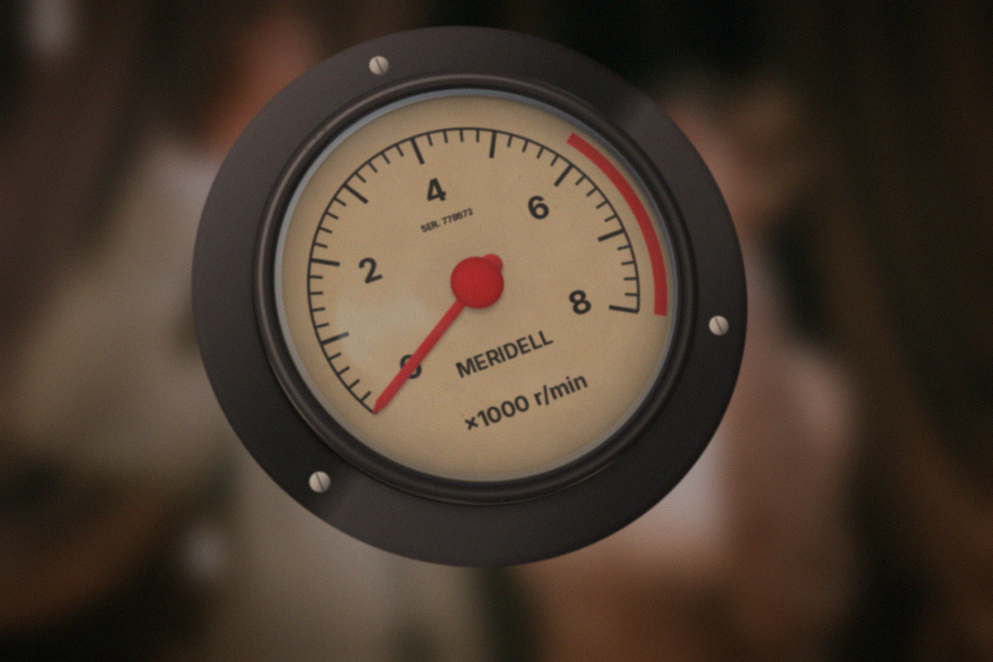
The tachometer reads 0 (rpm)
